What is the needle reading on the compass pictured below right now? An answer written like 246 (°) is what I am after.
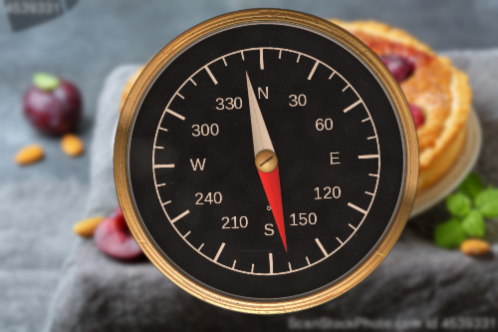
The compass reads 170 (°)
